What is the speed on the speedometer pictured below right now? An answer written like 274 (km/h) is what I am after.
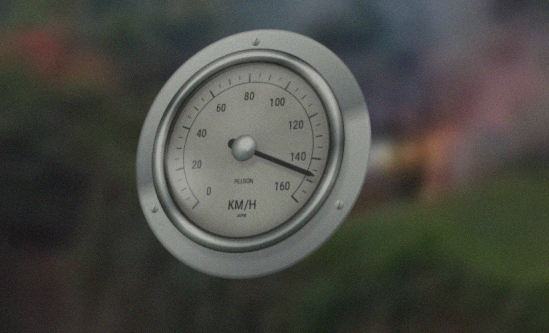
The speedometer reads 147.5 (km/h)
